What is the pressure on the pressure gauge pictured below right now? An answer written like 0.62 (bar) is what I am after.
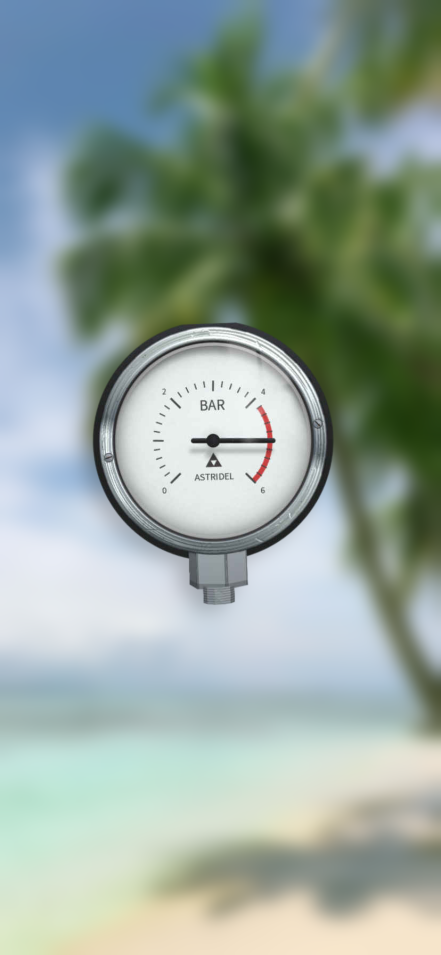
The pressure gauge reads 5 (bar)
